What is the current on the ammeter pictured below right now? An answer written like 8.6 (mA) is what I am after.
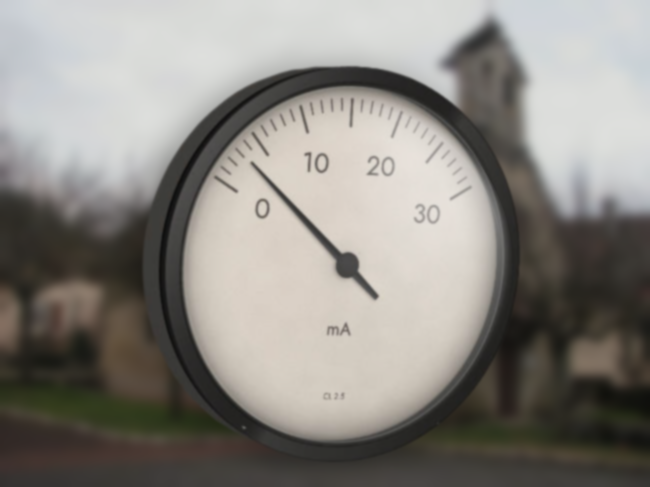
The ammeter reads 3 (mA)
